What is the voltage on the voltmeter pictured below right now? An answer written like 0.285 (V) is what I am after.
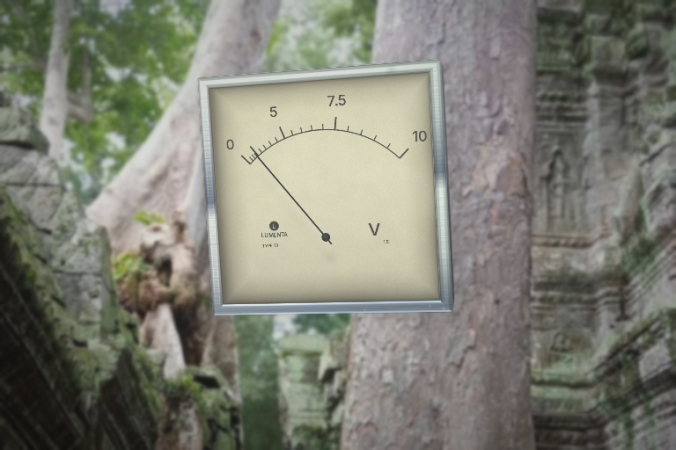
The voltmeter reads 2.5 (V)
